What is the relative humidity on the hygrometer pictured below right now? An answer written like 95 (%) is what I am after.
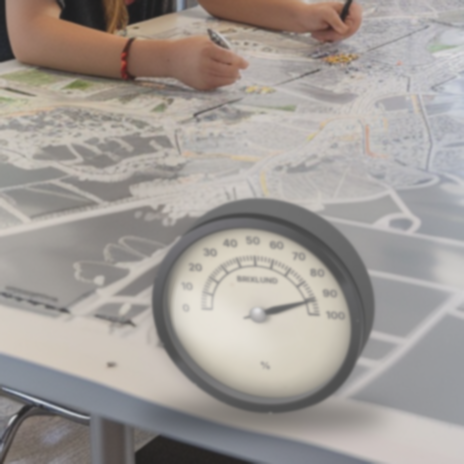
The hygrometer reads 90 (%)
